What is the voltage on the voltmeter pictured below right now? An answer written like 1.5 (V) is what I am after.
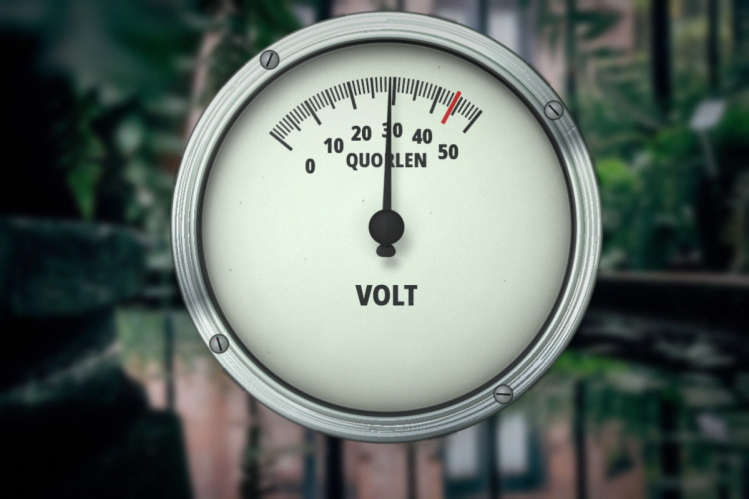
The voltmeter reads 29 (V)
